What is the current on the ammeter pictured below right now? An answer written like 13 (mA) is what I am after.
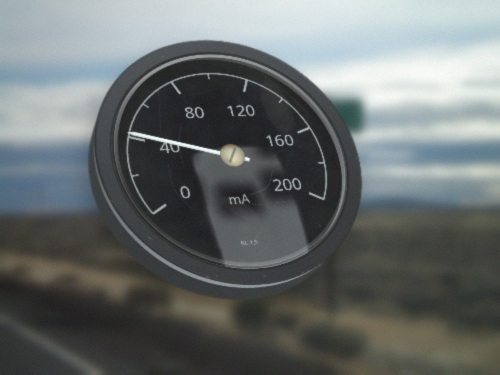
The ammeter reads 40 (mA)
